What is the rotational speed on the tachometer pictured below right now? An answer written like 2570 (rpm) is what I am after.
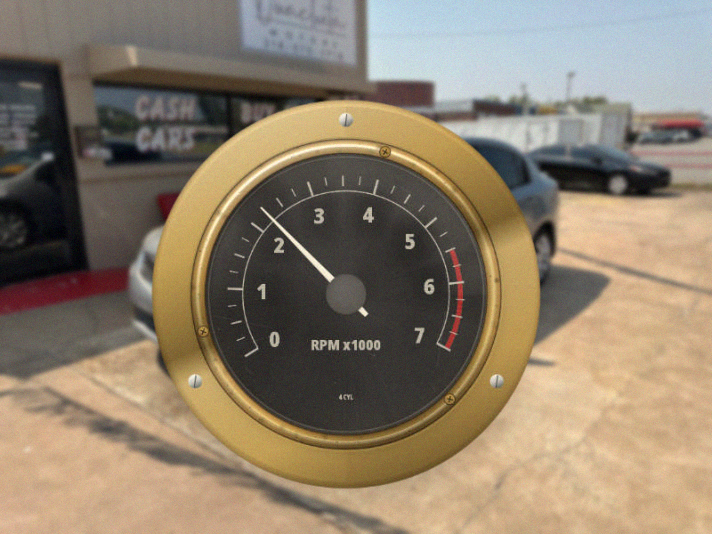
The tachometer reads 2250 (rpm)
